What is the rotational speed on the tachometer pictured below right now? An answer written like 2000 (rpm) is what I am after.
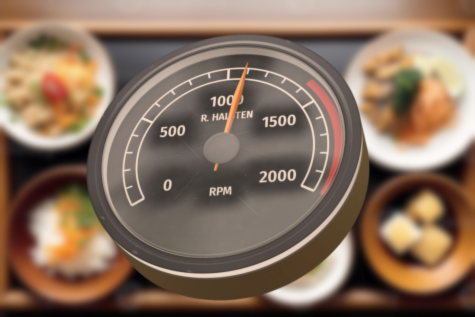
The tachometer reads 1100 (rpm)
